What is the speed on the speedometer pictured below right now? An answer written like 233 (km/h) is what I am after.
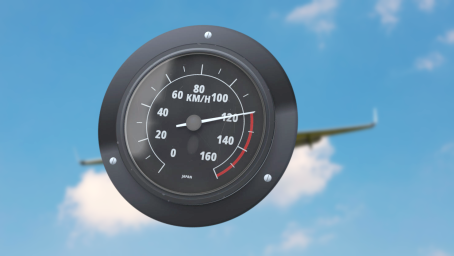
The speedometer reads 120 (km/h)
